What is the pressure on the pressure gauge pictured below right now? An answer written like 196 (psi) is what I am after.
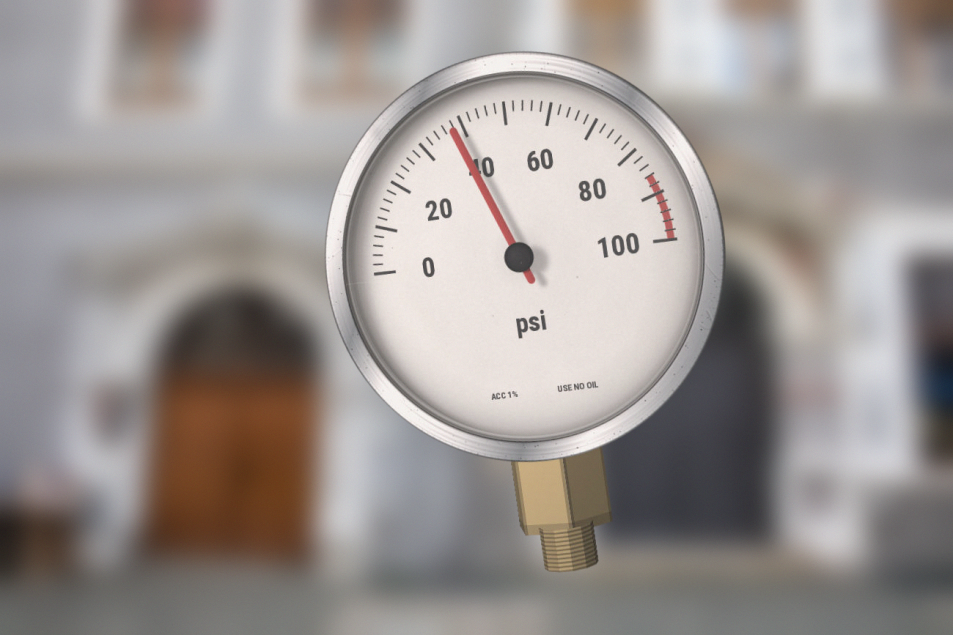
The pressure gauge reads 38 (psi)
